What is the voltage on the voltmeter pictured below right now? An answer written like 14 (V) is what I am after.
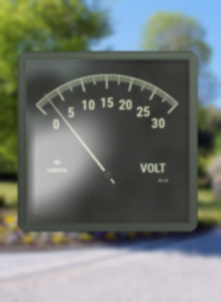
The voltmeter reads 2.5 (V)
